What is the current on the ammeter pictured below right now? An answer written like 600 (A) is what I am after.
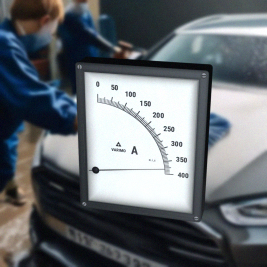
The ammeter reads 375 (A)
